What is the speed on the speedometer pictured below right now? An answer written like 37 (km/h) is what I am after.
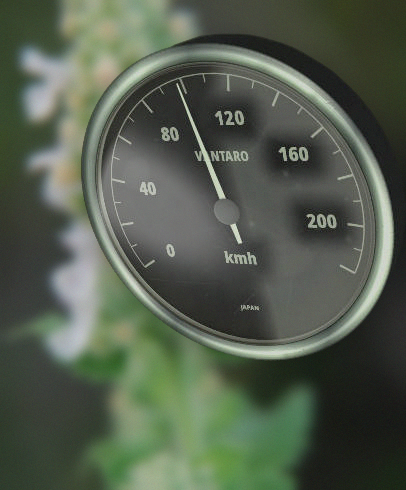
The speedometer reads 100 (km/h)
